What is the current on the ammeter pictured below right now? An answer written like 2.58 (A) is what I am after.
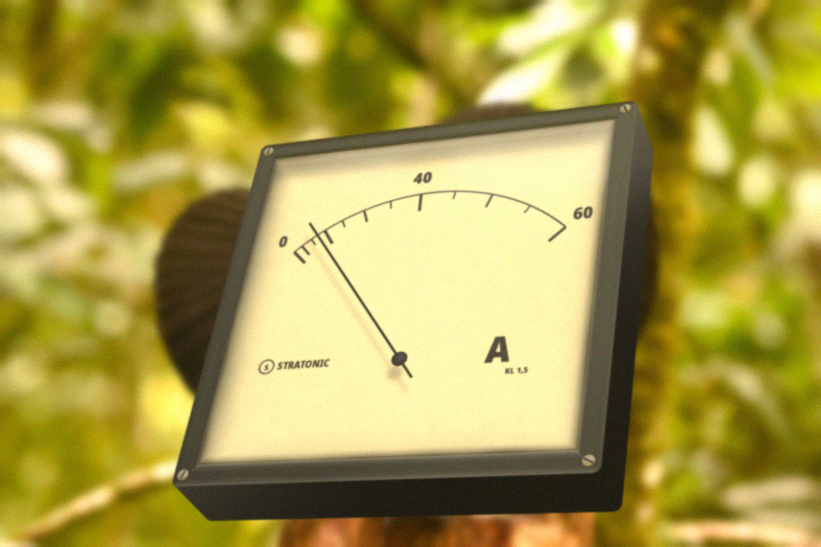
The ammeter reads 17.5 (A)
